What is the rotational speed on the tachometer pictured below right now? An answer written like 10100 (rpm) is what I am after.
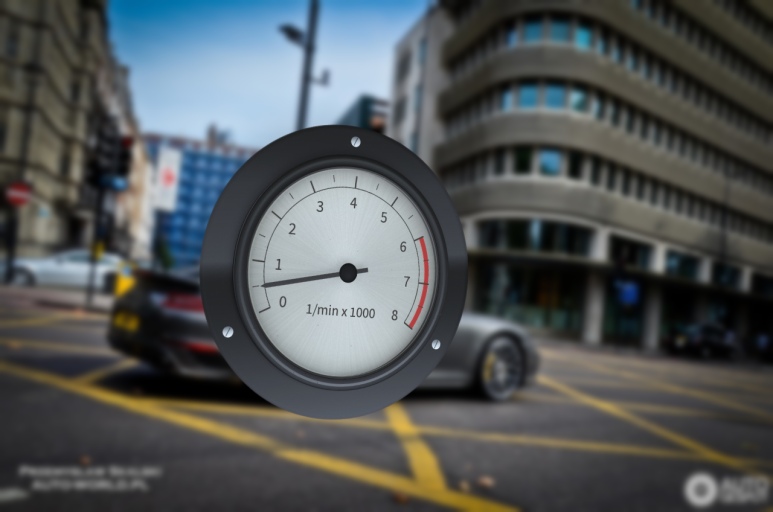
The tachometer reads 500 (rpm)
